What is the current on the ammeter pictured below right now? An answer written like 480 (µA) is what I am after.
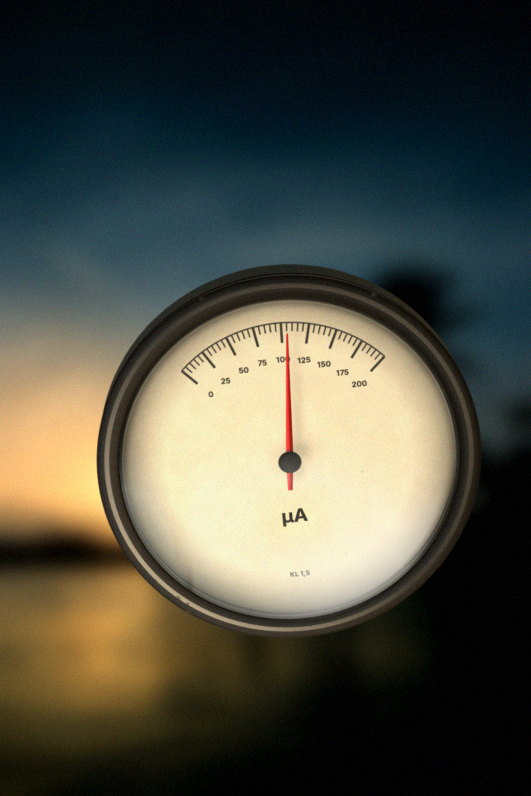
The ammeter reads 105 (µA)
